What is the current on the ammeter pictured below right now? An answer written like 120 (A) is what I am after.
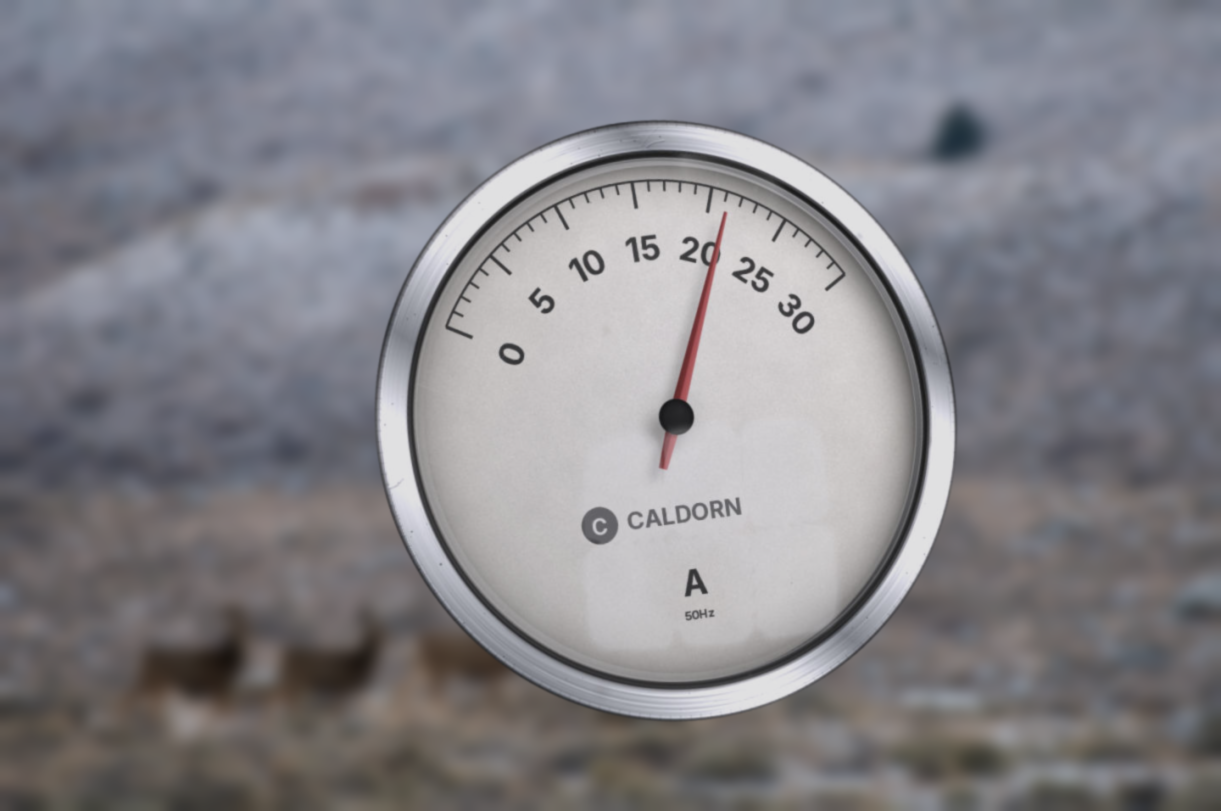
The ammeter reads 21 (A)
